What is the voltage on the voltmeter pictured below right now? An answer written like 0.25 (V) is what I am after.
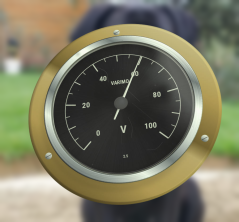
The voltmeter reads 60 (V)
